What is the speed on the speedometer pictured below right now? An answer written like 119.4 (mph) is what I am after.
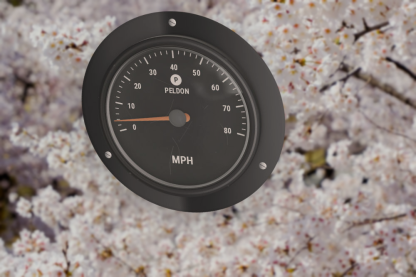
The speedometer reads 4 (mph)
